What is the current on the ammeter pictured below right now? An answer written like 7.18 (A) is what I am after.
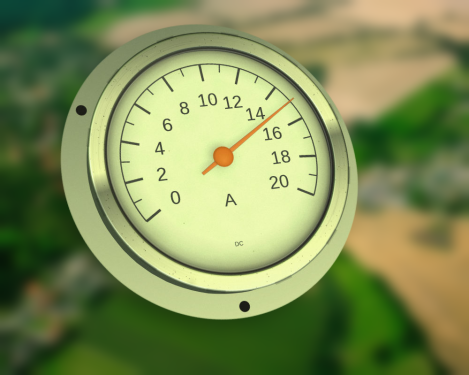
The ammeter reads 15 (A)
